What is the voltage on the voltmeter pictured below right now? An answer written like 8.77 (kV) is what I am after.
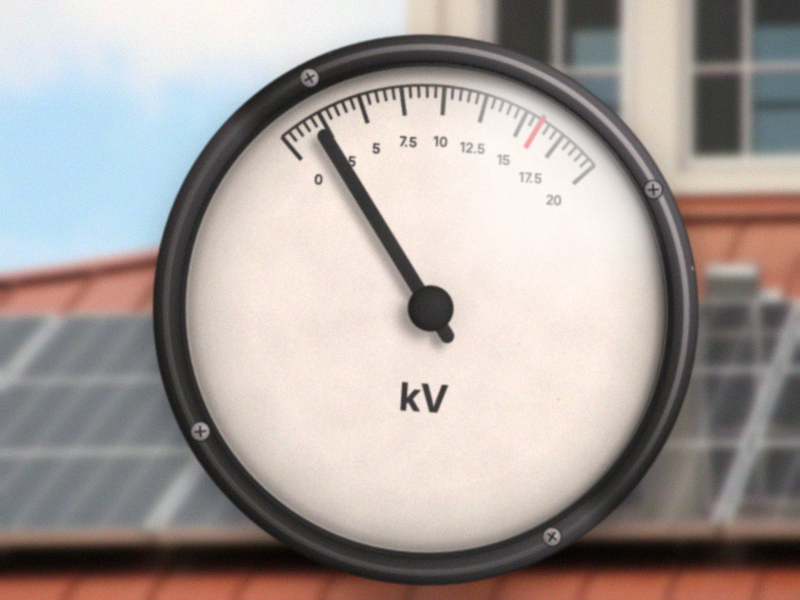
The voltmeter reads 2 (kV)
